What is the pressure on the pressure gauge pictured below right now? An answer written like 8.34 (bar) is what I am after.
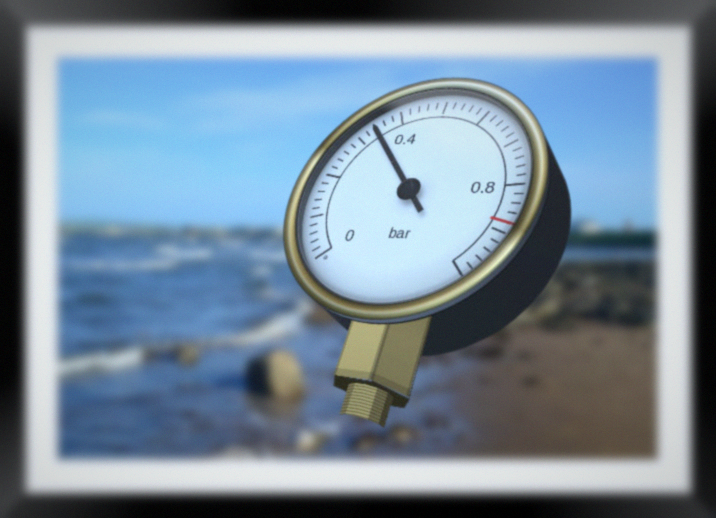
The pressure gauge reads 0.34 (bar)
